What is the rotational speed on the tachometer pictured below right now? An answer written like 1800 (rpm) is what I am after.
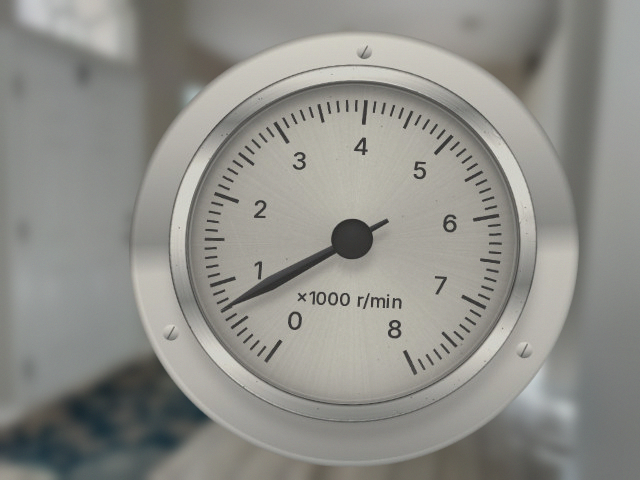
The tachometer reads 700 (rpm)
